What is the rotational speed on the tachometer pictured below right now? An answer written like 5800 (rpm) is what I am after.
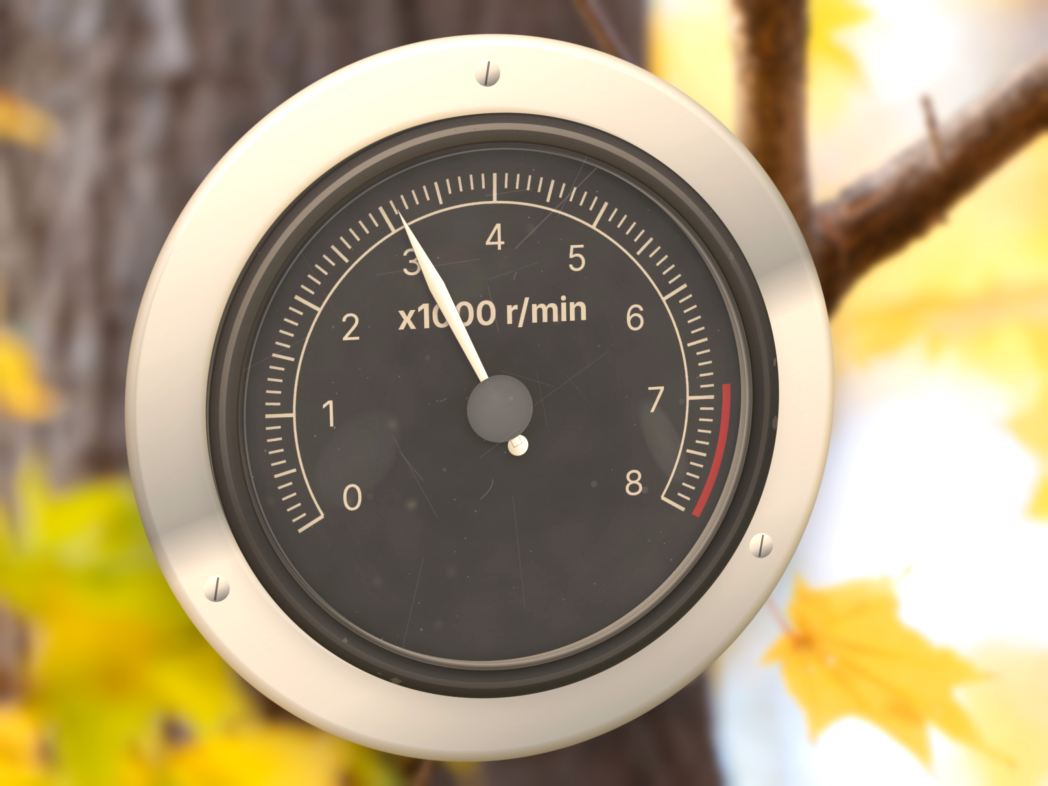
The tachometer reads 3100 (rpm)
